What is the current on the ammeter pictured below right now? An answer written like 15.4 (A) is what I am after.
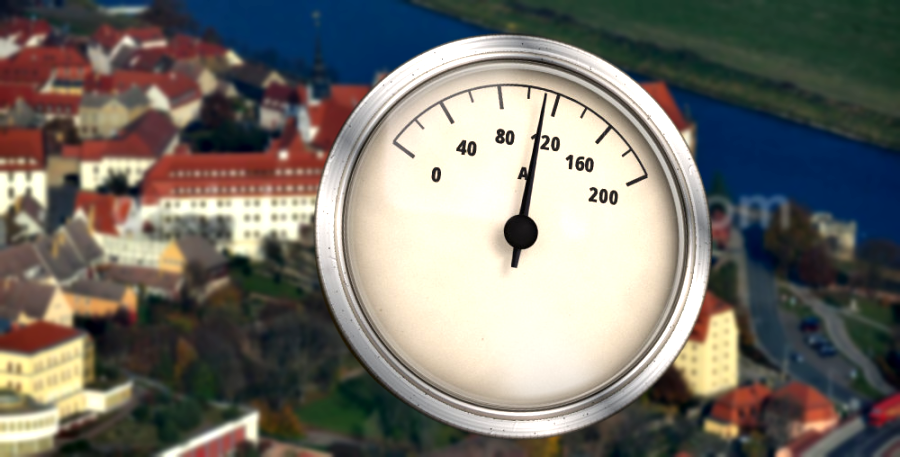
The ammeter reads 110 (A)
